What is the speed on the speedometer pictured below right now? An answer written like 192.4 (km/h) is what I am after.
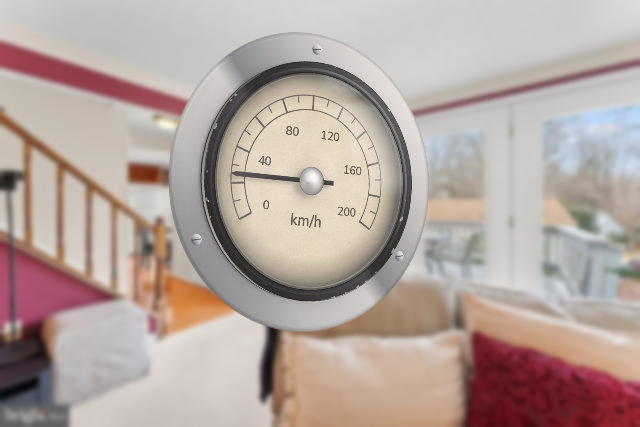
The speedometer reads 25 (km/h)
